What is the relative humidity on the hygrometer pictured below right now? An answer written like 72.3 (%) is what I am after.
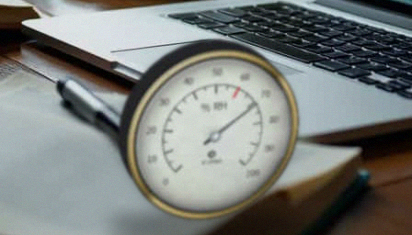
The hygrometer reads 70 (%)
